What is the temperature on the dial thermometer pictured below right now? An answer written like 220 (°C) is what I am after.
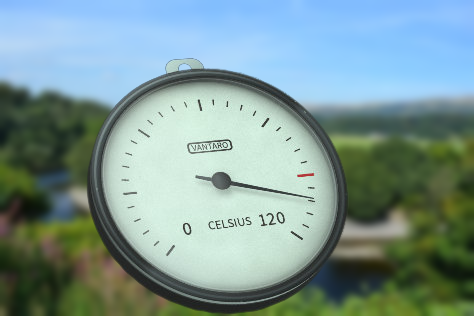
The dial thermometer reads 108 (°C)
